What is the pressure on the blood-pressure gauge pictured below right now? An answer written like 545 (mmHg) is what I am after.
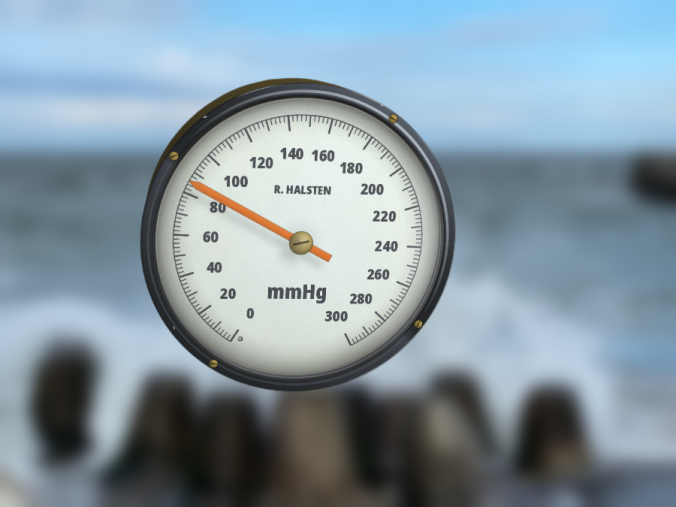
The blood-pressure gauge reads 86 (mmHg)
